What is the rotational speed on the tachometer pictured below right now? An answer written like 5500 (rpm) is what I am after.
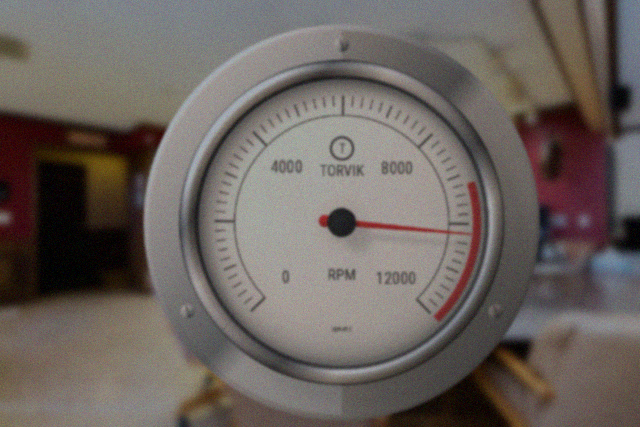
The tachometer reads 10200 (rpm)
